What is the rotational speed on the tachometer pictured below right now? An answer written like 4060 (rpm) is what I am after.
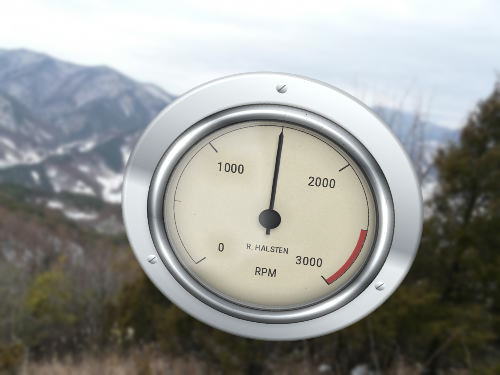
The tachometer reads 1500 (rpm)
